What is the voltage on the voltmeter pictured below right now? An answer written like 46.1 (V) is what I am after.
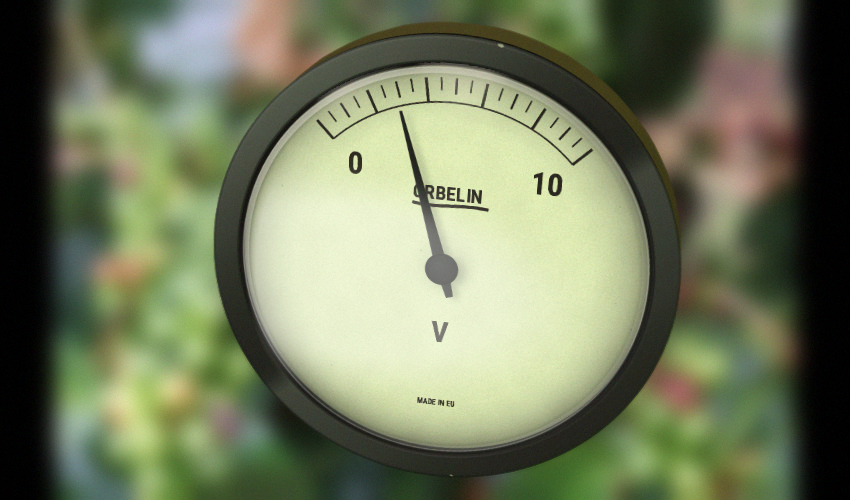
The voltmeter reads 3 (V)
